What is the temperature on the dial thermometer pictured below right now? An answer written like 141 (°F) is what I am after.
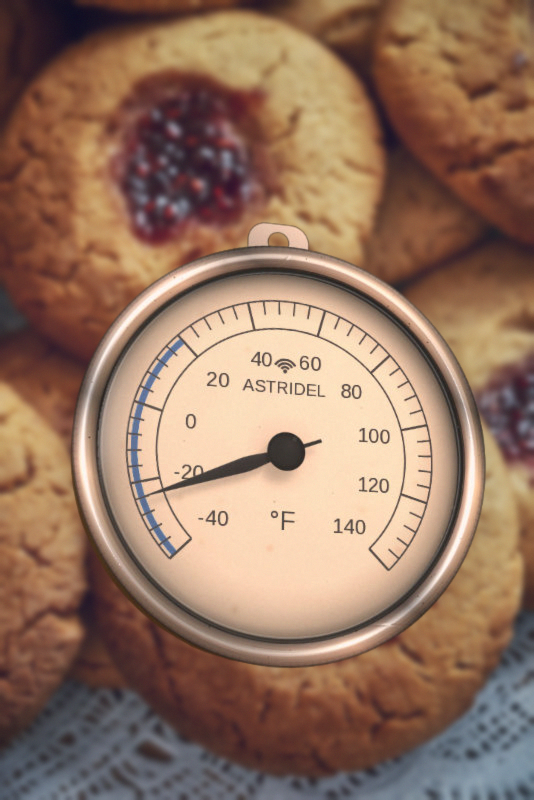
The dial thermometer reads -24 (°F)
